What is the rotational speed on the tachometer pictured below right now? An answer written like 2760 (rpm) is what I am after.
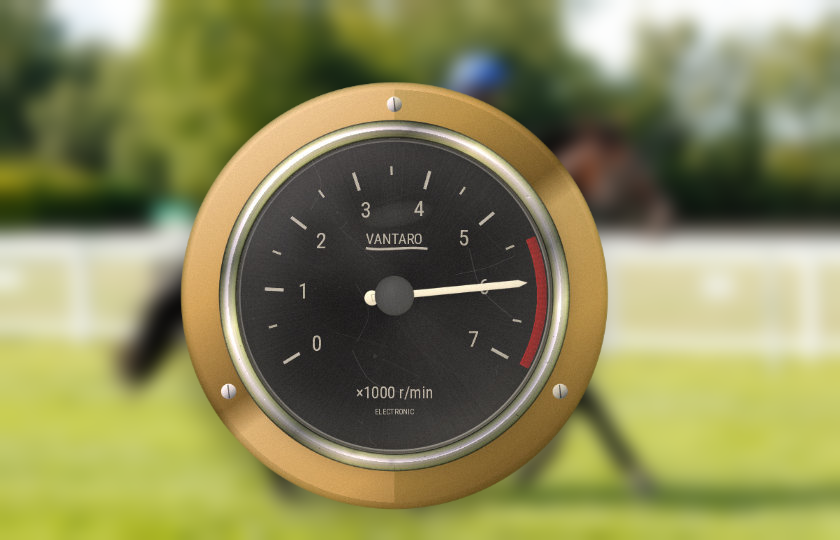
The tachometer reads 6000 (rpm)
